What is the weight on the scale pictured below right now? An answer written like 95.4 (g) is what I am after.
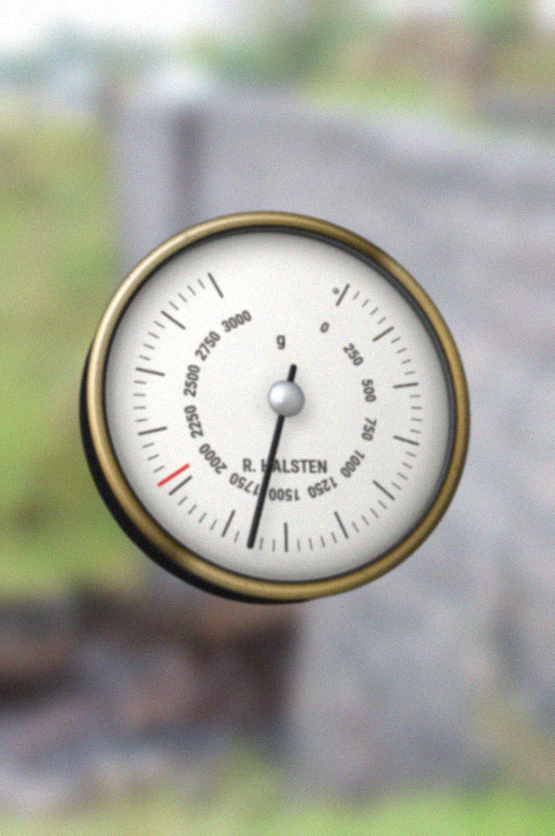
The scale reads 1650 (g)
